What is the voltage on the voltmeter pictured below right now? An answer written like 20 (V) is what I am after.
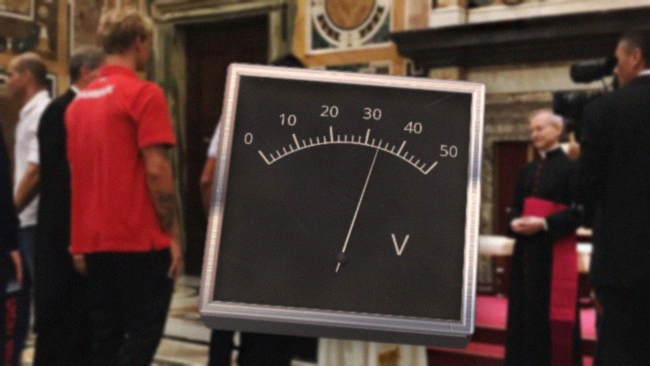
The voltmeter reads 34 (V)
